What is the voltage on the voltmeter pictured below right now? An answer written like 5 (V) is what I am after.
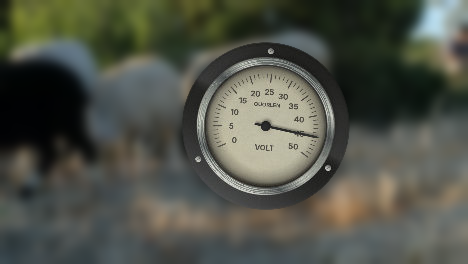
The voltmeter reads 45 (V)
